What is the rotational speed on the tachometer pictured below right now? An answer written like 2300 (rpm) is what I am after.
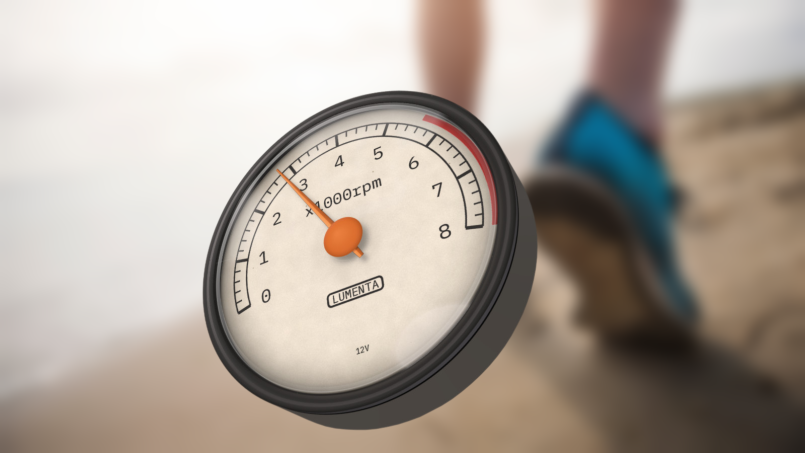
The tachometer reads 2800 (rpm)
